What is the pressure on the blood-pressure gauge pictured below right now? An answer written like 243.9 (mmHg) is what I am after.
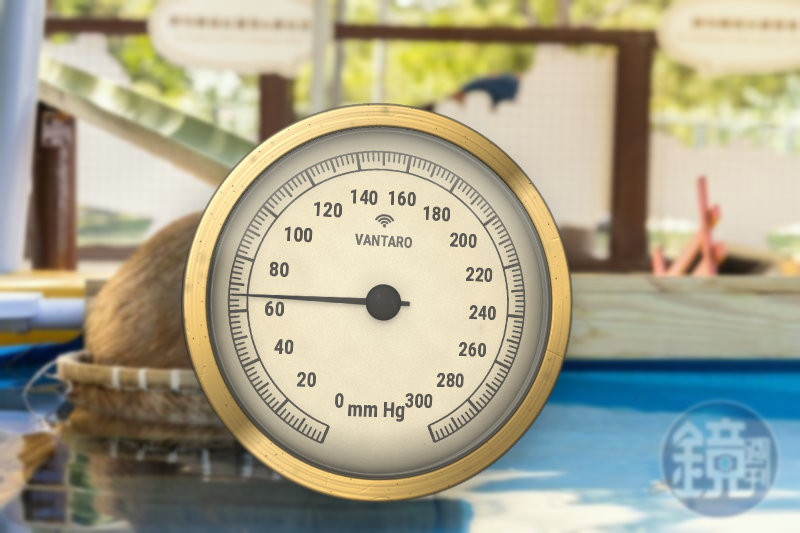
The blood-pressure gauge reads 66 (mmHg)
